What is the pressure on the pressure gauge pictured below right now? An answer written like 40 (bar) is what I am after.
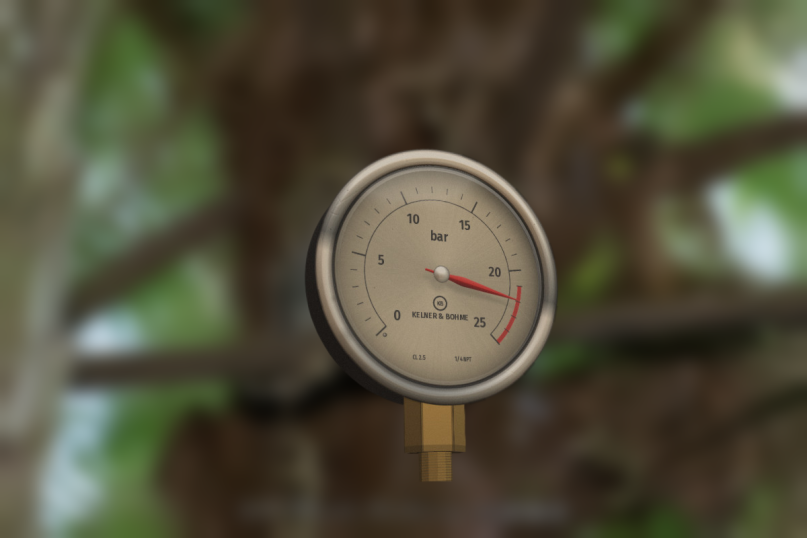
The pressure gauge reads 22 (bar)
